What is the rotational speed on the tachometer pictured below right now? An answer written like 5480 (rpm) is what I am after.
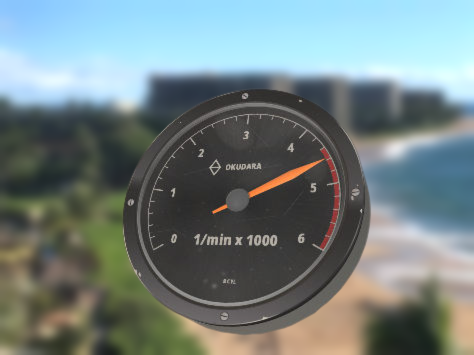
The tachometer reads 4600 (rpm)
